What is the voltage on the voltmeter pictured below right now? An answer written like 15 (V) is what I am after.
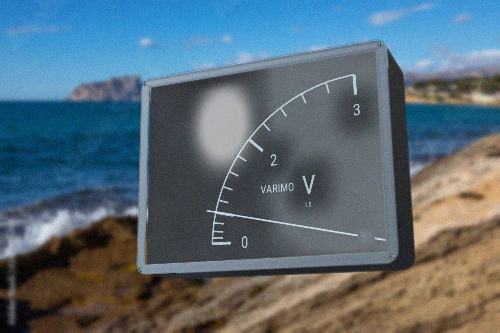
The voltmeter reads 1 (V)
